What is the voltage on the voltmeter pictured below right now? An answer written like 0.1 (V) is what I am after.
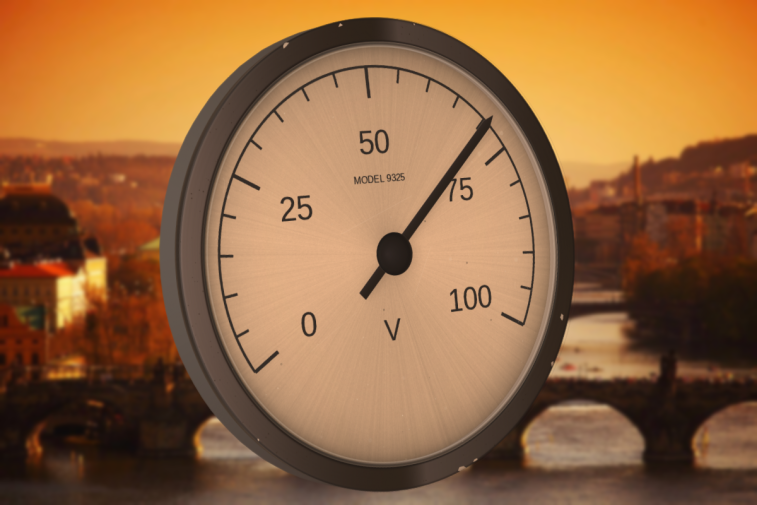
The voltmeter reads 70 (V)
